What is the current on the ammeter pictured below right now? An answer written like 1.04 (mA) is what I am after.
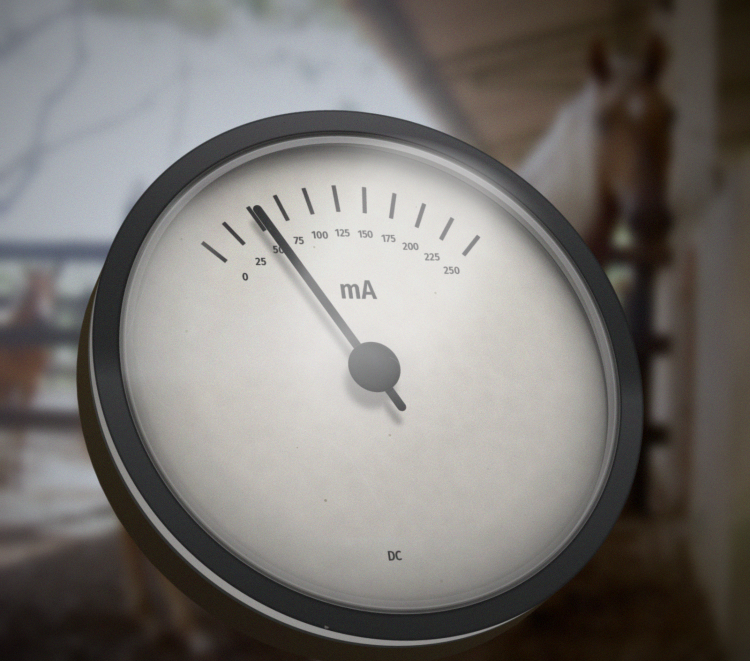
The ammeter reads 50 (mA)
